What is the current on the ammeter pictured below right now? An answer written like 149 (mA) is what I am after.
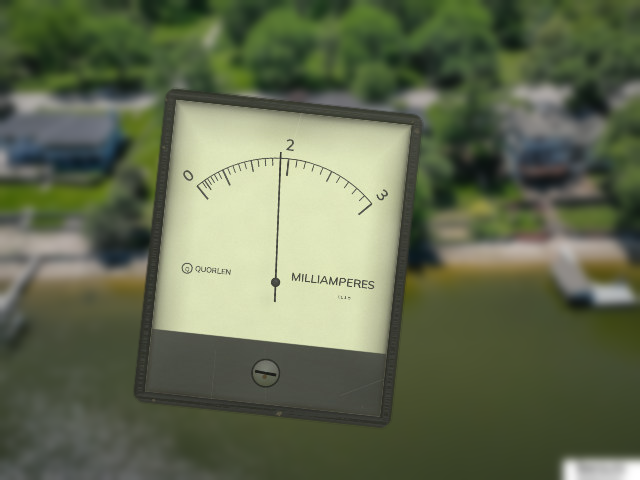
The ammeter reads 1.9 (mA)
